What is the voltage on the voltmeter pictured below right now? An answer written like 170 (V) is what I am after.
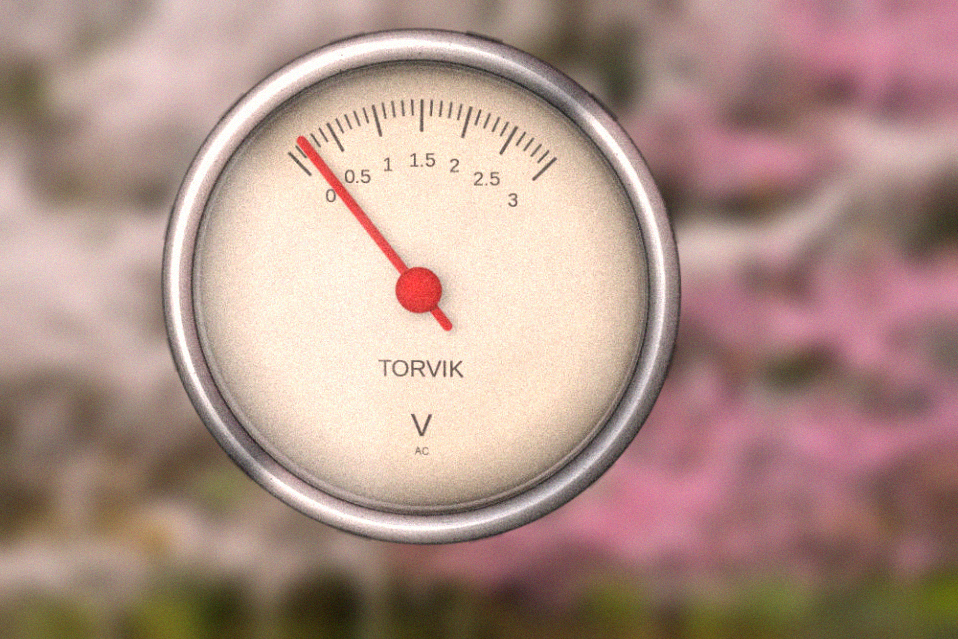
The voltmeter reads 0.2 (V)
